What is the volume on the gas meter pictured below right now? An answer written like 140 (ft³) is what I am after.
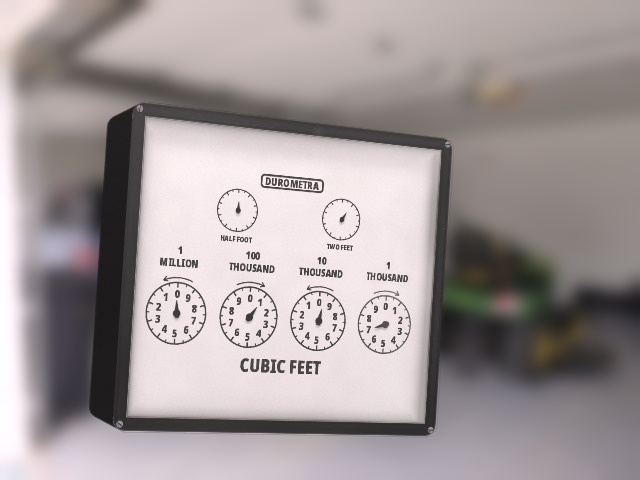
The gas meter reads 9700 (ft³)
